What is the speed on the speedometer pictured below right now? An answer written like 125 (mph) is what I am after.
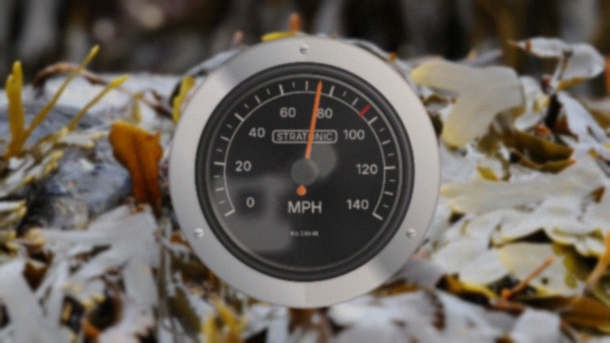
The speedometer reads 75 (mph)
